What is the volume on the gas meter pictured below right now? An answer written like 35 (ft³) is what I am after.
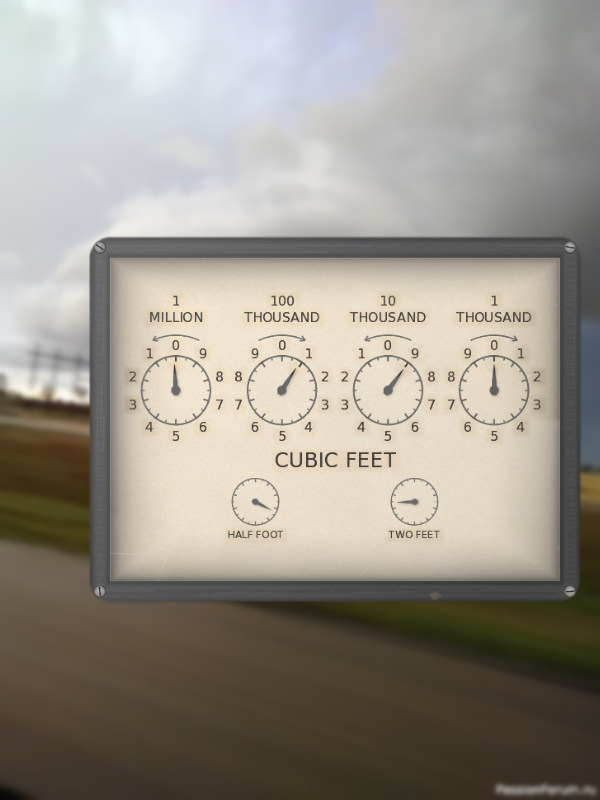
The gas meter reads 9000 (ft³)
